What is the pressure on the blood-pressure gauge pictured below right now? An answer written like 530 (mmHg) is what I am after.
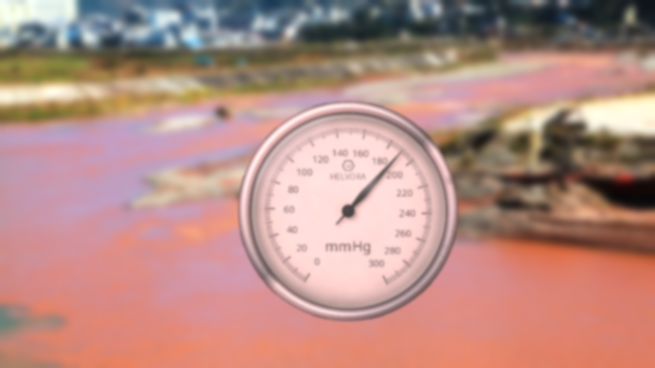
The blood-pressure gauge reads 190 (mmHg)
